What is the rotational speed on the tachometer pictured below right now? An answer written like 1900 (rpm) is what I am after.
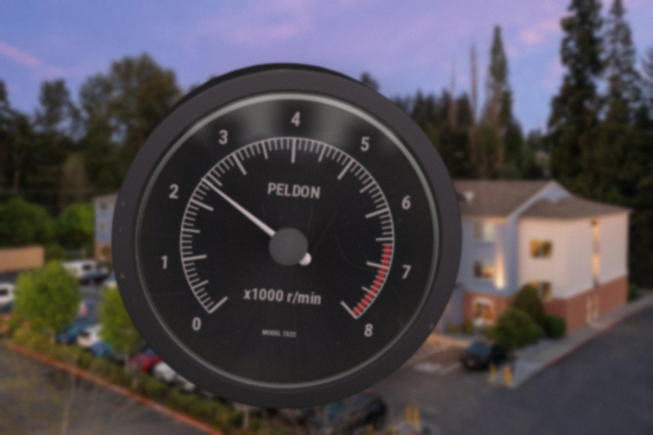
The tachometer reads 2400 (rpm)
